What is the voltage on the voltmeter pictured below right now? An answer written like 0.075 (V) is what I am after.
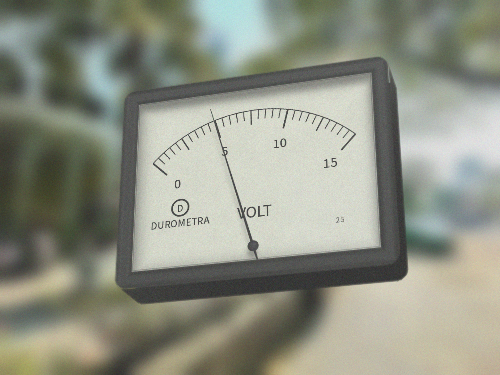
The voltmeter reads 5 (V)
